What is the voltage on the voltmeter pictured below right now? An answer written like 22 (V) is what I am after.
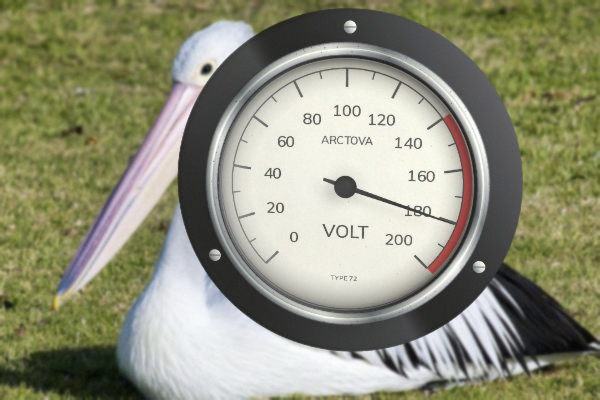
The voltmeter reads 180 (V)
